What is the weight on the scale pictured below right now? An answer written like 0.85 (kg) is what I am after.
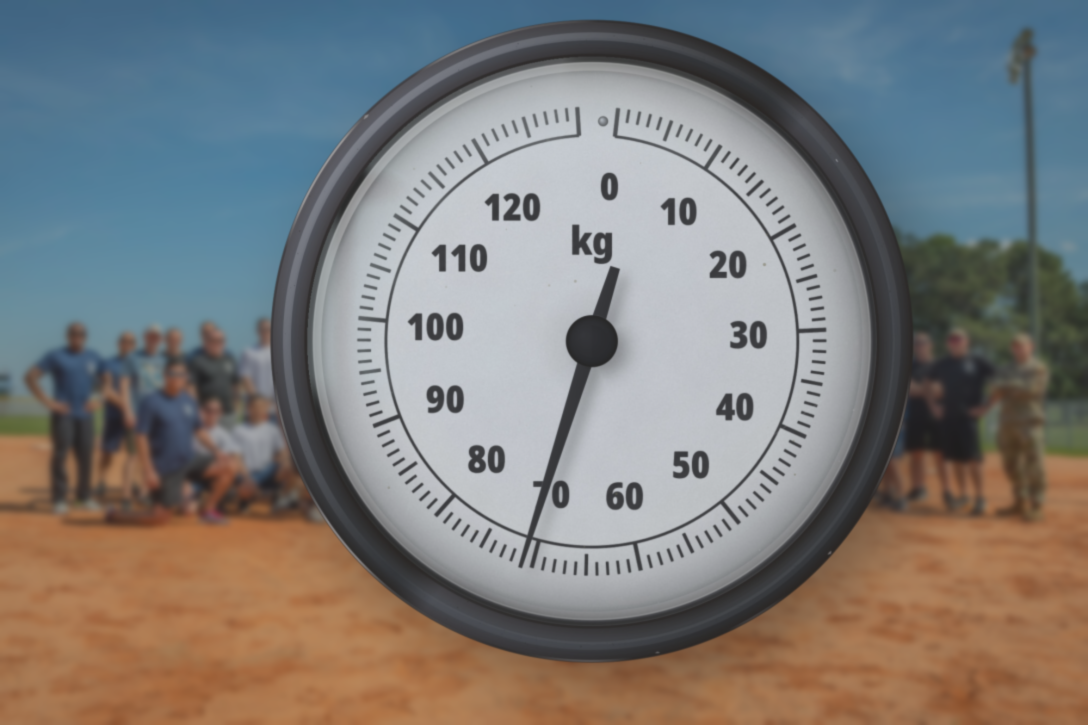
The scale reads 71 (kg)
